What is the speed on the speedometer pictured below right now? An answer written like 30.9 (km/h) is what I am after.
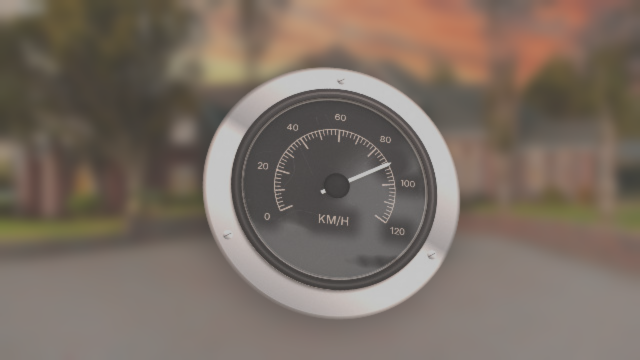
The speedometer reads 90 (km/h)
